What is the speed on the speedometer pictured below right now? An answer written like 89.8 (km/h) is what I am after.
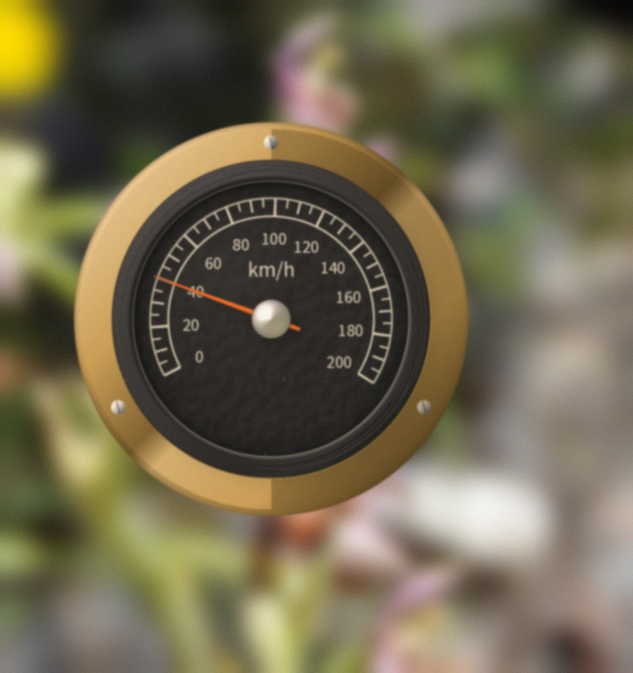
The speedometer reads 40 (km/h)
